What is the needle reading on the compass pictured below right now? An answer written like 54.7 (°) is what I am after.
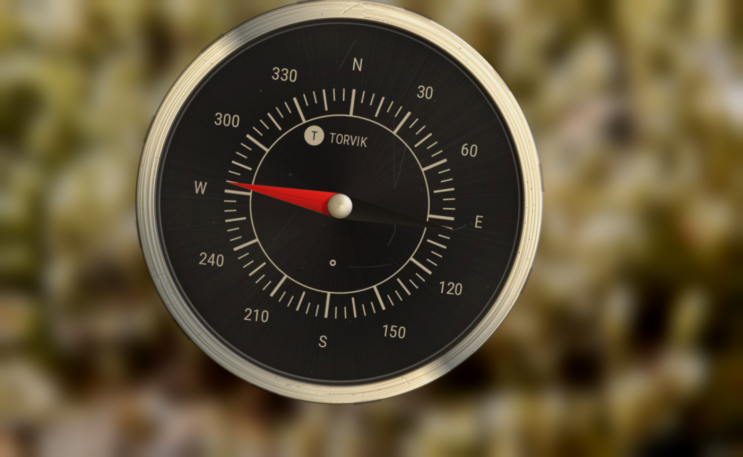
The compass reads 275 (°)
